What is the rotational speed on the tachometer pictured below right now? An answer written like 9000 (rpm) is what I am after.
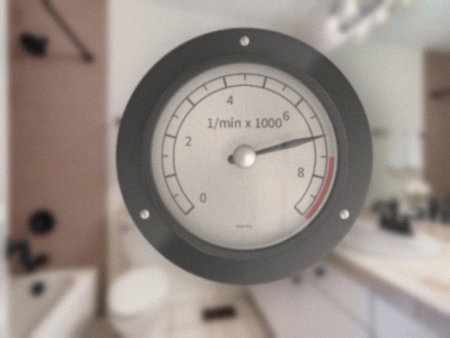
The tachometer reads 7000 (rpm)
